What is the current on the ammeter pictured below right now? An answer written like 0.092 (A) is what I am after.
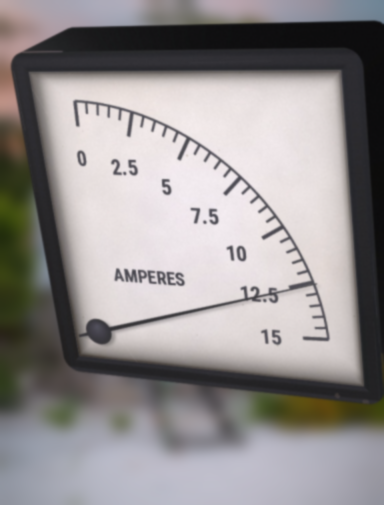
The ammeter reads 12.5 (A)
